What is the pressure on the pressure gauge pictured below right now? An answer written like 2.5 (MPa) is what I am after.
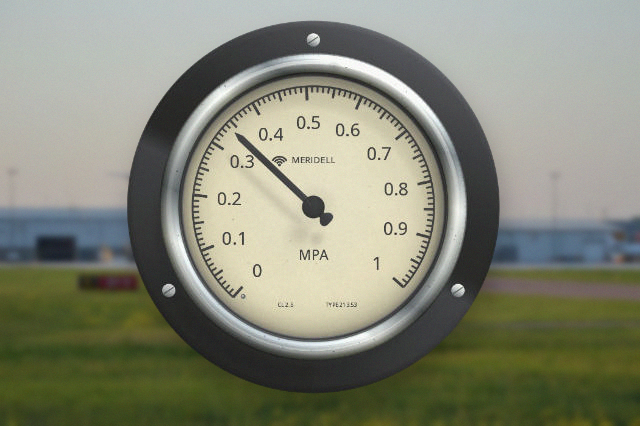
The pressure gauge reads 0.34 (MPa)
